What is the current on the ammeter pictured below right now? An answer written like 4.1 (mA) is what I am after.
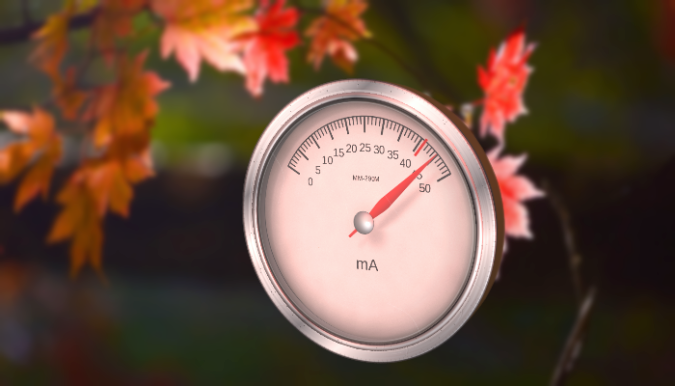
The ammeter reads 45 (mA)
